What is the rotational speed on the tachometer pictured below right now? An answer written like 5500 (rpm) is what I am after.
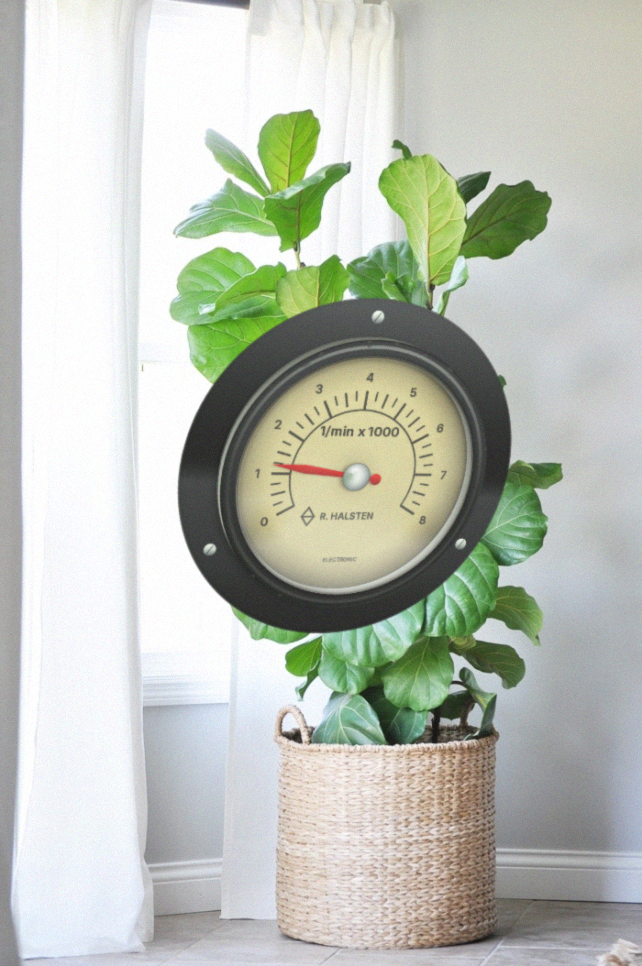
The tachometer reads 1250 (rpm)
